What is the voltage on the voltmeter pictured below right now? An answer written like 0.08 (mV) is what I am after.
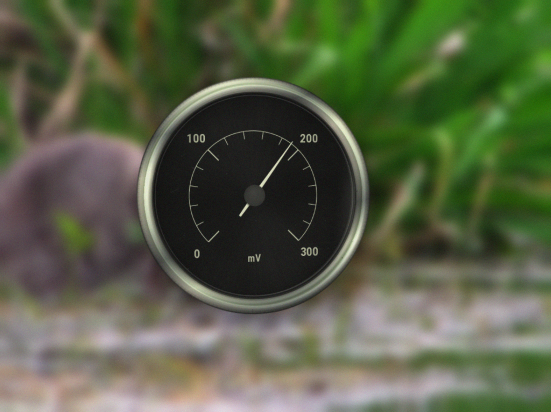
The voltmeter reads 190 (mV)
